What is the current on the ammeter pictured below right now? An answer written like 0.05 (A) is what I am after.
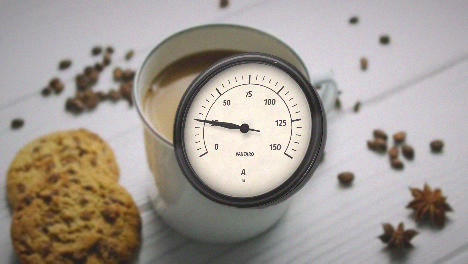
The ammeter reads 25 (A)
